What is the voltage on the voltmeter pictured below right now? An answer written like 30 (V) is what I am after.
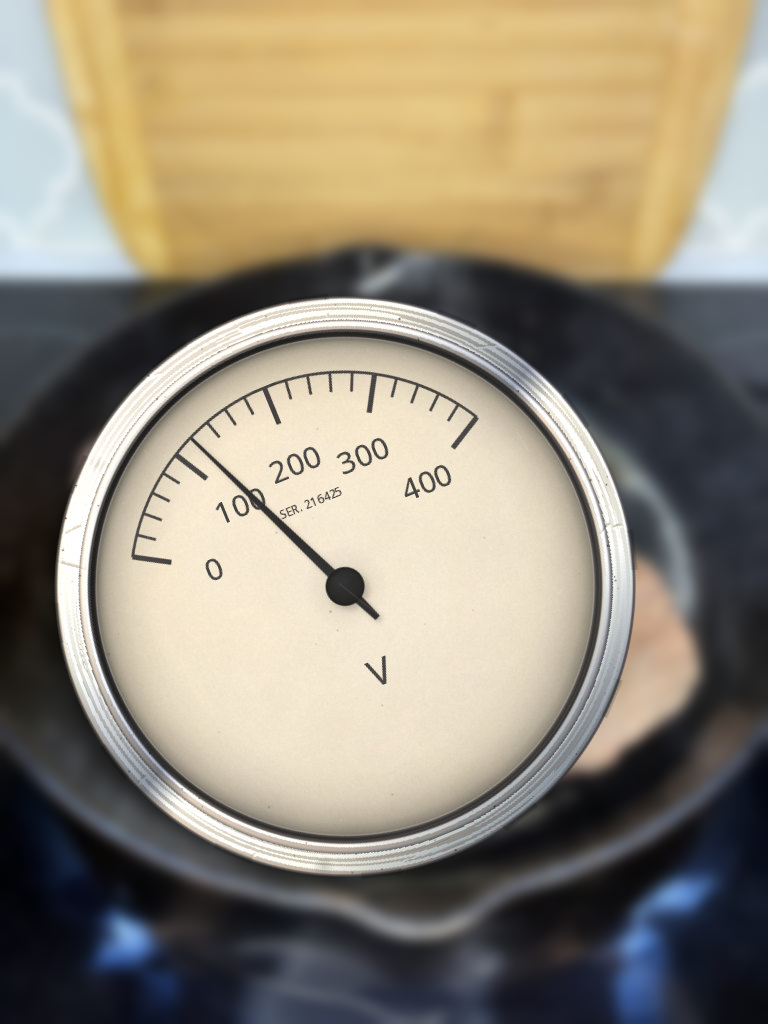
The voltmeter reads 120 (V)
